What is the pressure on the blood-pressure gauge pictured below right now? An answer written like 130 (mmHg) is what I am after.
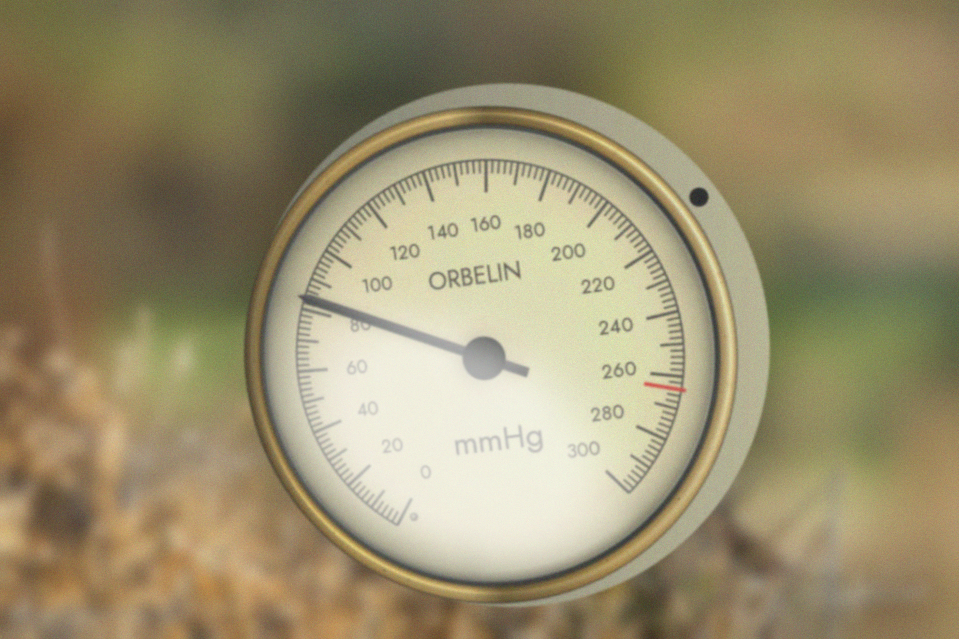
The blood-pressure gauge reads 84 (mmHg)
